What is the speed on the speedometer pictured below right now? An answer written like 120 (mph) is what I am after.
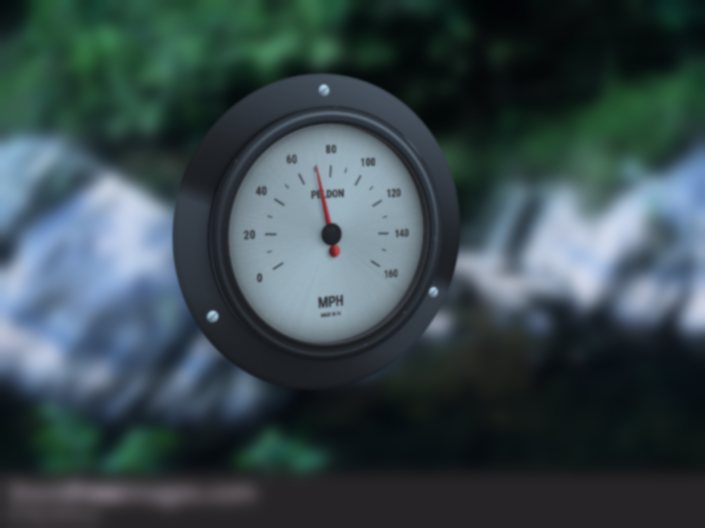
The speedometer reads 70 (mph)
